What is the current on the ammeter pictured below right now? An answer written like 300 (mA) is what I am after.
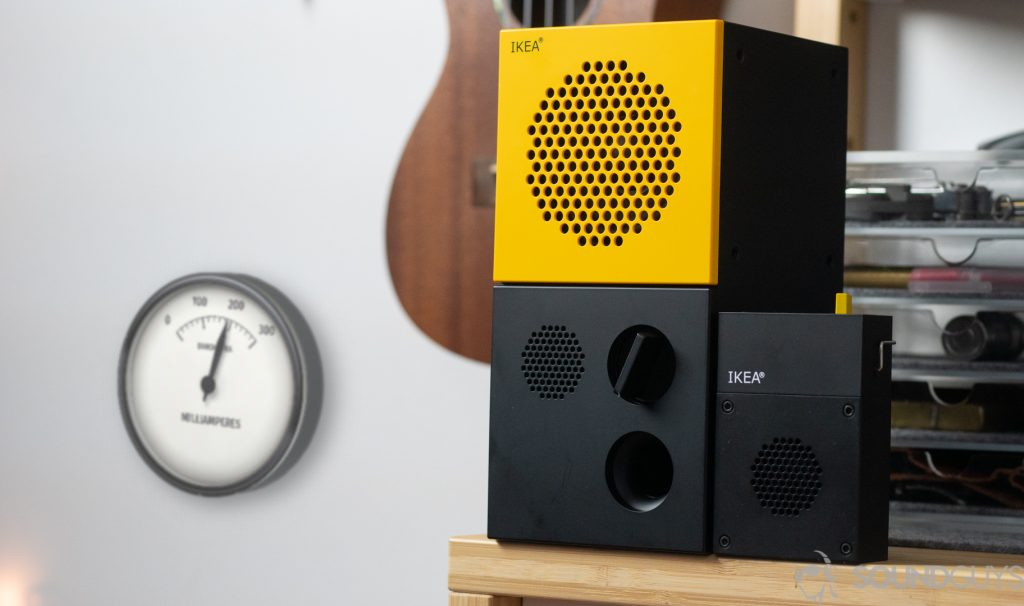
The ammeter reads 200 (mA)
